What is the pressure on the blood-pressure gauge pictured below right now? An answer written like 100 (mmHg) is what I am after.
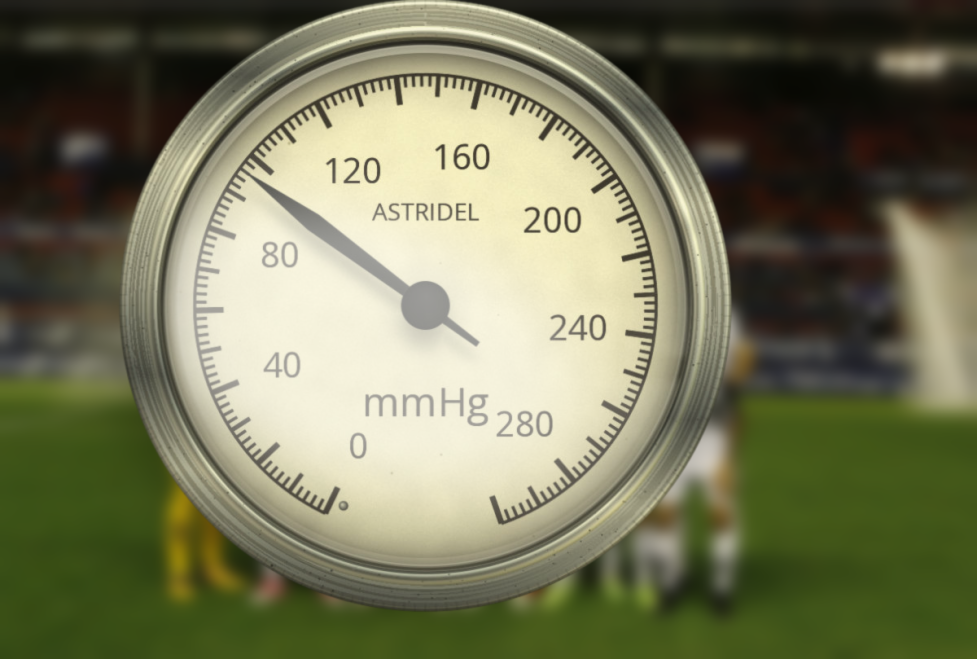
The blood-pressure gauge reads 96 (mmHg)
